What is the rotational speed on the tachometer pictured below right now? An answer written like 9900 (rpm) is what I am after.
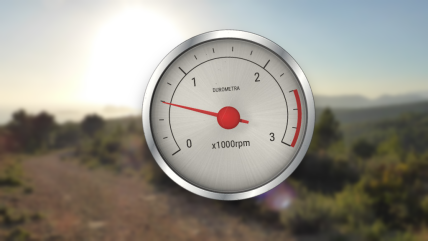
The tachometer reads 600 (rpm)
